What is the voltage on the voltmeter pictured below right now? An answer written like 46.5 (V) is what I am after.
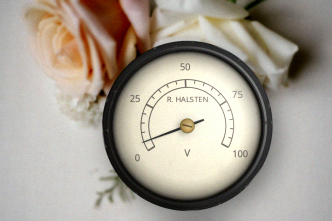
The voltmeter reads 5 (V)
